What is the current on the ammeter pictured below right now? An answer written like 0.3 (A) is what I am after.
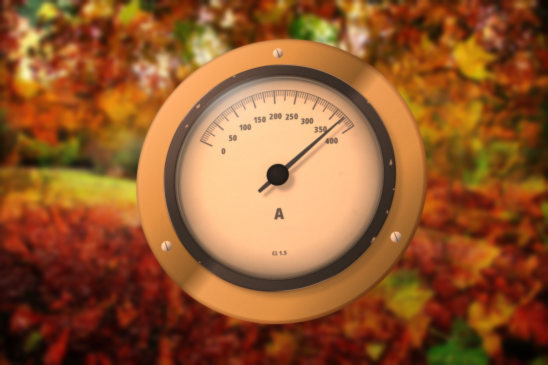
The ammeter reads 375 (A)
